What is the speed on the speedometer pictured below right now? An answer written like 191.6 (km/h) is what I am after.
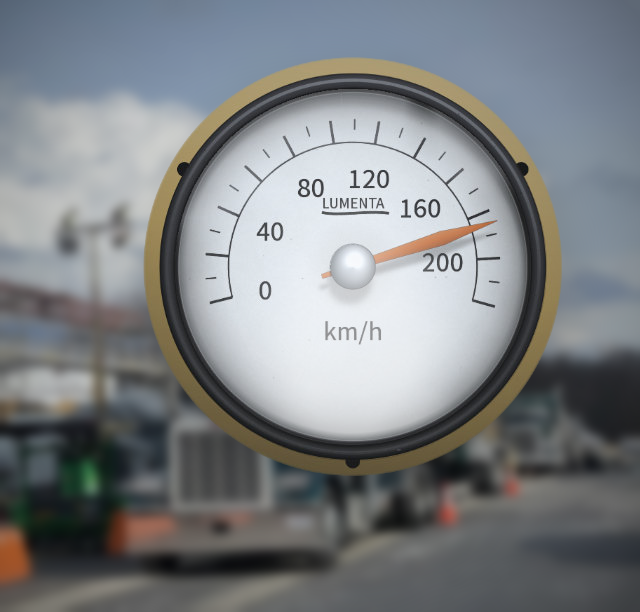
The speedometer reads 185 (km/h)
